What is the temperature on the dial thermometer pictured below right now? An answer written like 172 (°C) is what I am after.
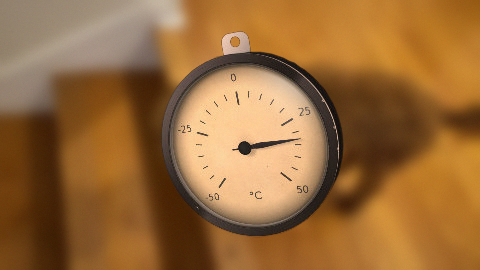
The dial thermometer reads 32.5 (°C)
